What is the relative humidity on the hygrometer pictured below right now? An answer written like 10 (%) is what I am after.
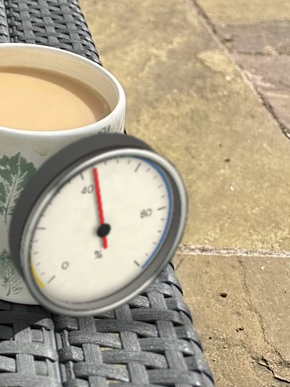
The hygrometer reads 44 (%)
